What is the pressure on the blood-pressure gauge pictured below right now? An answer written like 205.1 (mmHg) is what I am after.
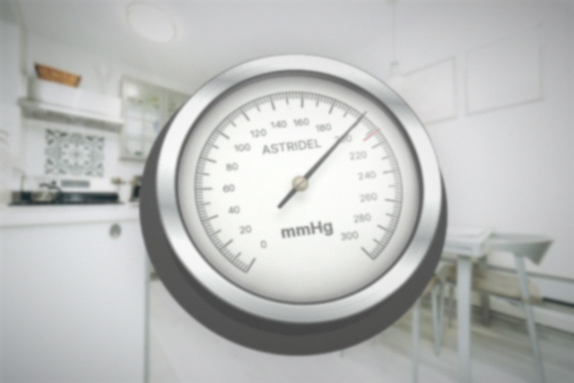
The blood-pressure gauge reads 200 (mmHg)
